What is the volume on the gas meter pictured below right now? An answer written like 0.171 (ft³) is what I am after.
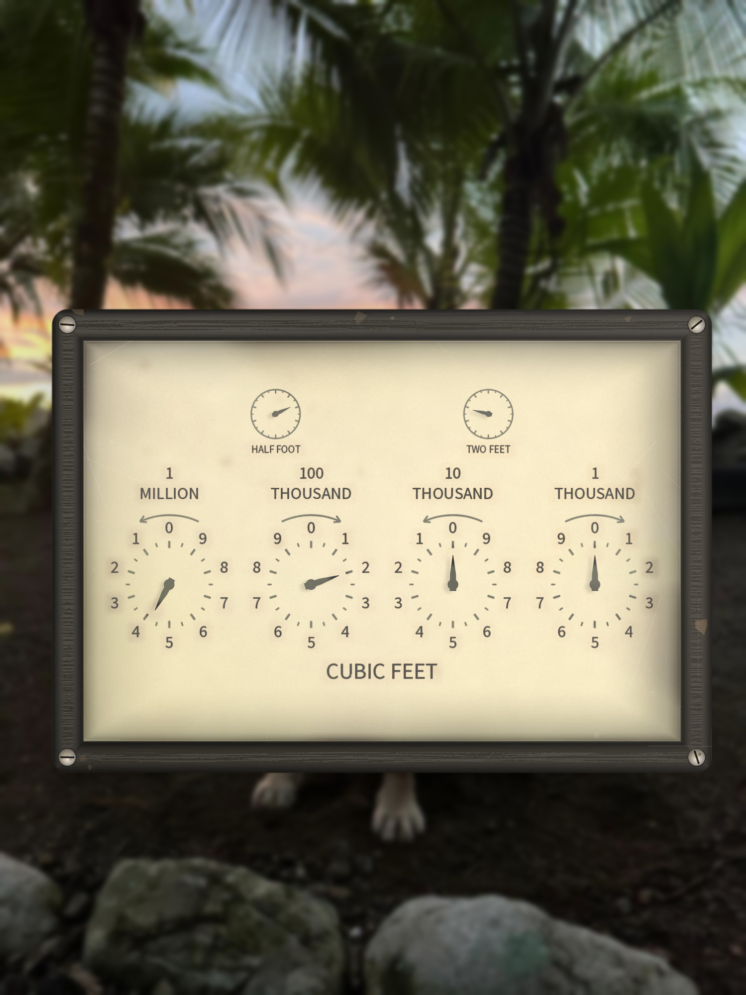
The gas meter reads 420000 (ft³)
